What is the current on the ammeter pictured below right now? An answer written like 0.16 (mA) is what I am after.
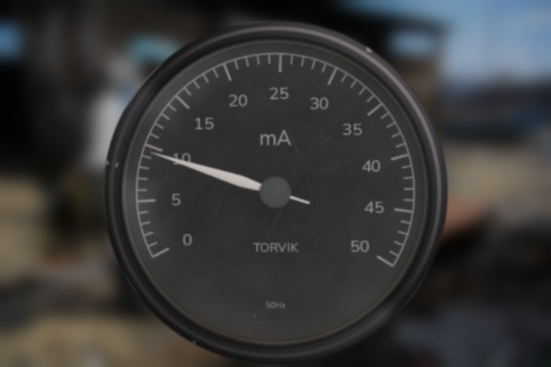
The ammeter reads 9.5 (mA)
